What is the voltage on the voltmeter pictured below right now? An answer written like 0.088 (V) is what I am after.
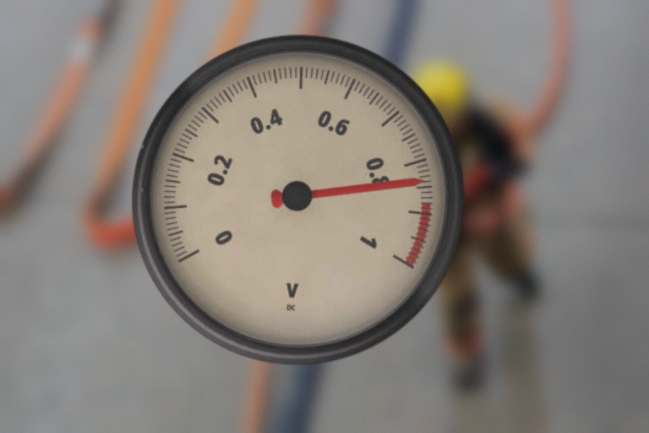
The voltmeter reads 0.84 (V)
